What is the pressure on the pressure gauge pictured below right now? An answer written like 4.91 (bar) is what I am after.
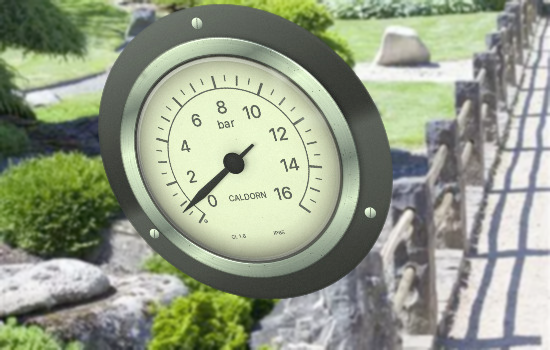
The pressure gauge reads 0.75 (bar)
